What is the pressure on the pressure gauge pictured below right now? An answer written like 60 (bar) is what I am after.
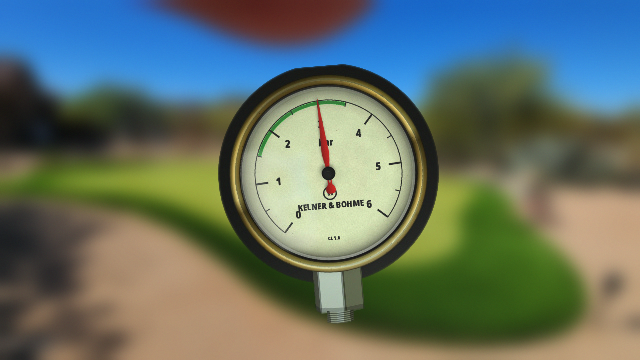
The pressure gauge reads 3 (bar)
